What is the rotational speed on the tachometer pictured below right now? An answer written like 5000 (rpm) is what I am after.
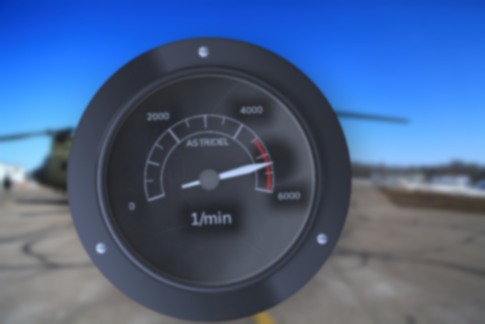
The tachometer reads 5250 (rpm)
